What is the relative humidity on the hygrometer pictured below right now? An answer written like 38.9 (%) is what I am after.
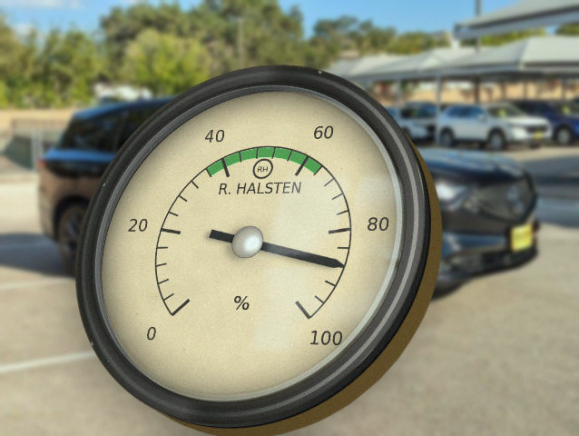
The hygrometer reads 88 (%)
